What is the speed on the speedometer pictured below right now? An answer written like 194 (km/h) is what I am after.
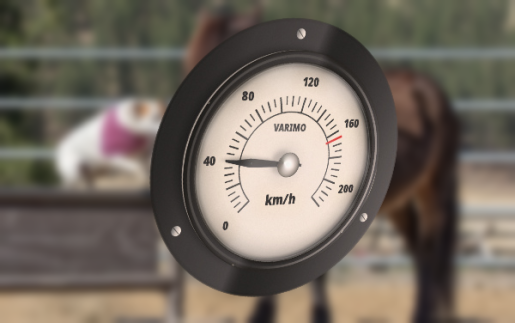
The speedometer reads 40 (km/h)
